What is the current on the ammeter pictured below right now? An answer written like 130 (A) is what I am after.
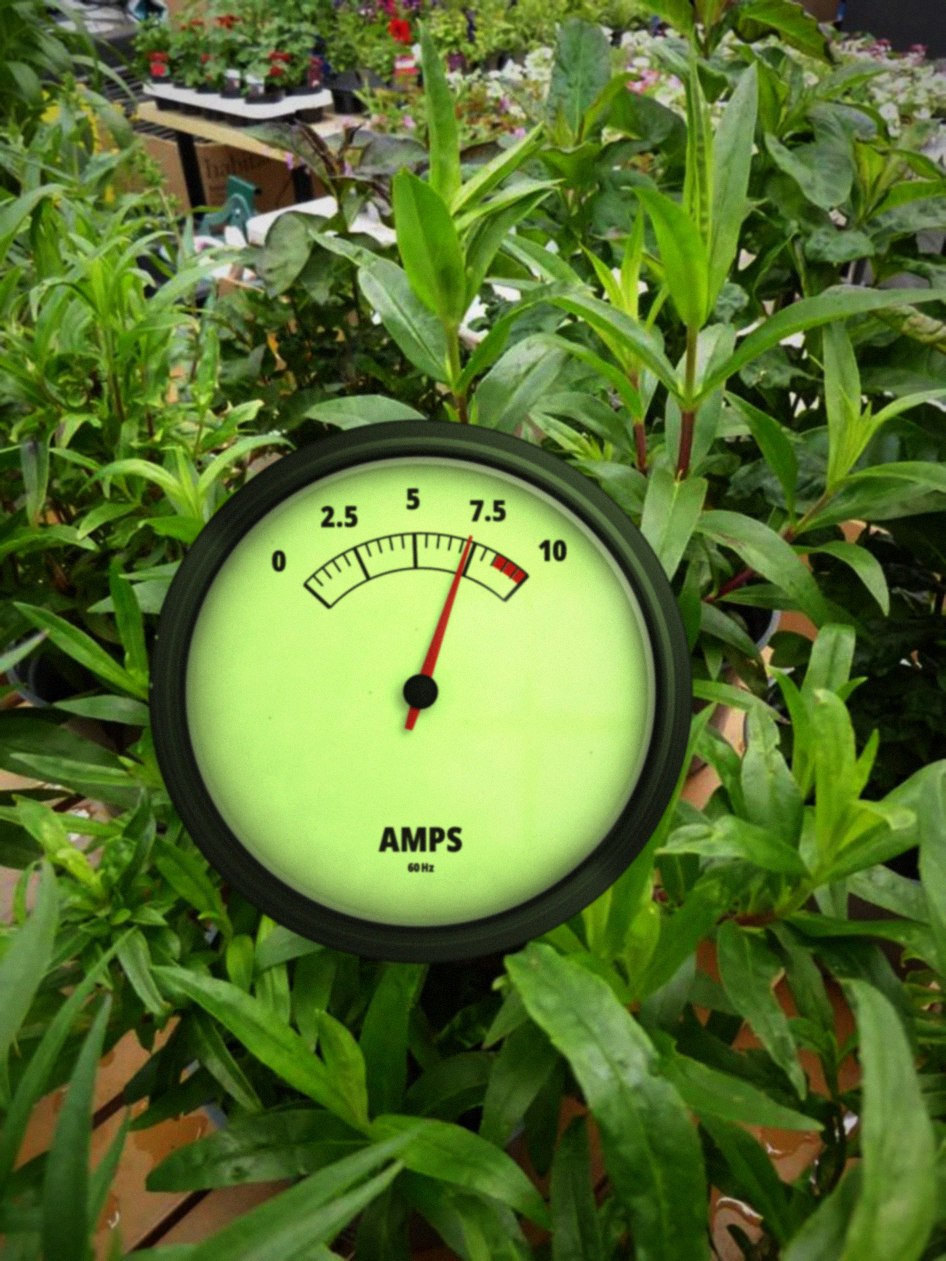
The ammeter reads 7.25 (A)
